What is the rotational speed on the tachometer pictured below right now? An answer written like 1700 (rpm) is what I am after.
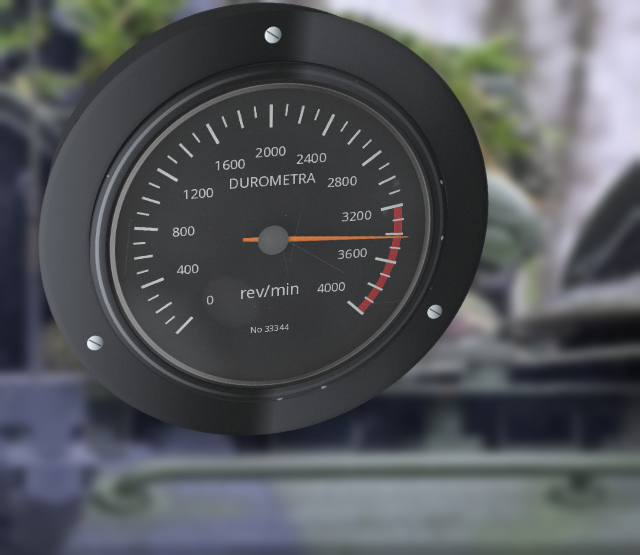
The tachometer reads 3400 (rpm)
